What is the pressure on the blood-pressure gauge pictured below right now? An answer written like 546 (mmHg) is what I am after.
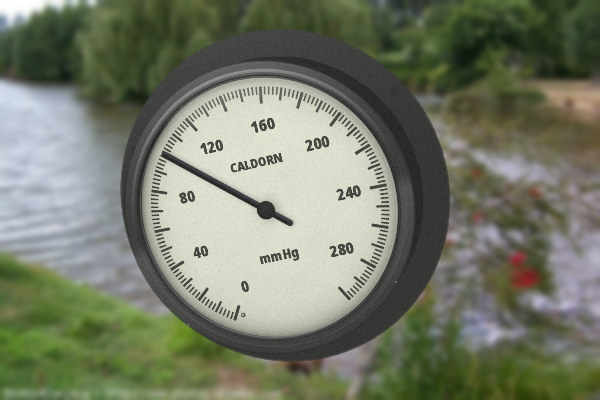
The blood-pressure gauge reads 100 (mmHg)
